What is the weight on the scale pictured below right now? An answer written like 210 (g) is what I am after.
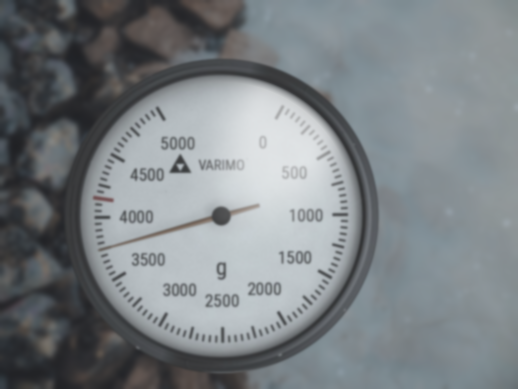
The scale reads 3750 (g)
